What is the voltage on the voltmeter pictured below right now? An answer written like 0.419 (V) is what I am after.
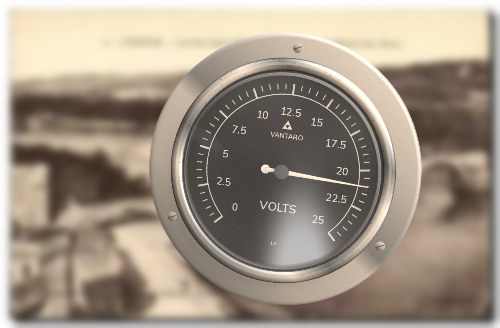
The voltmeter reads 21 (V)
